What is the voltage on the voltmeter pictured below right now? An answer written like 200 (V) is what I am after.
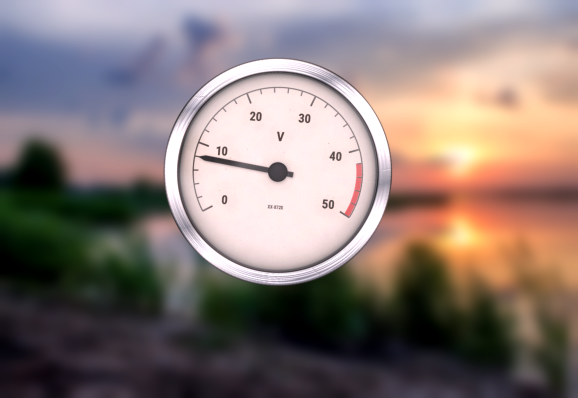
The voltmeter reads 8 (V)
